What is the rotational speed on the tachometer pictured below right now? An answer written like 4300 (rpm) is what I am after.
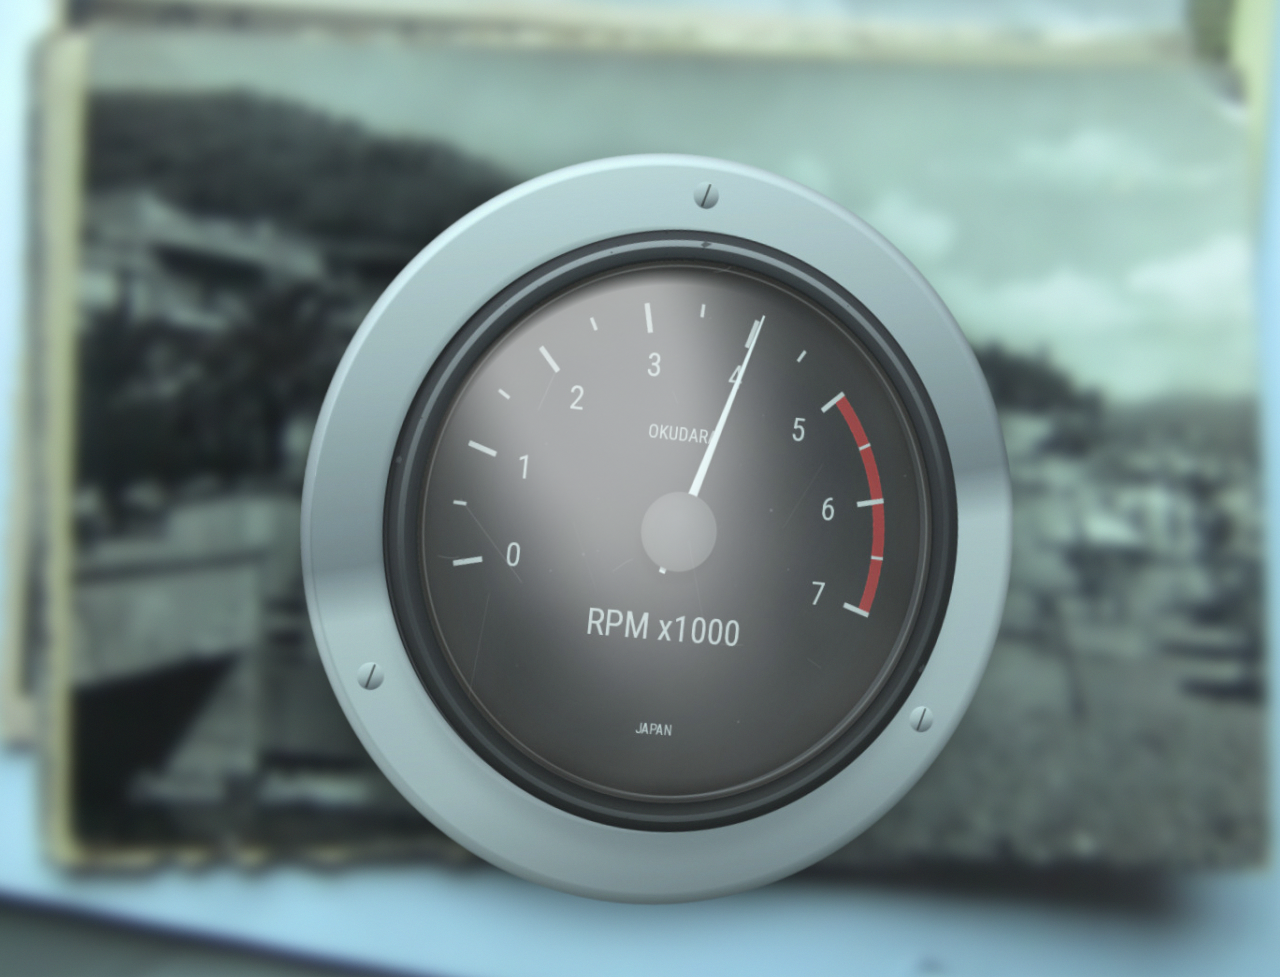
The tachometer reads 4000 (rpm)
